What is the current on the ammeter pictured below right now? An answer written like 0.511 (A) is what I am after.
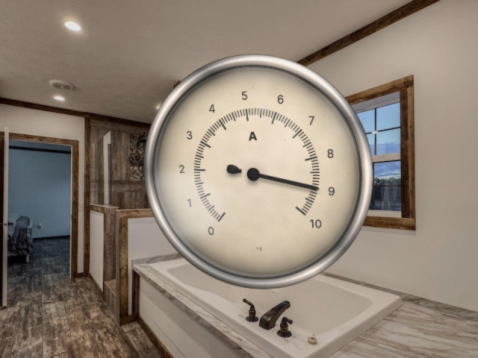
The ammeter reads 9 (A)
